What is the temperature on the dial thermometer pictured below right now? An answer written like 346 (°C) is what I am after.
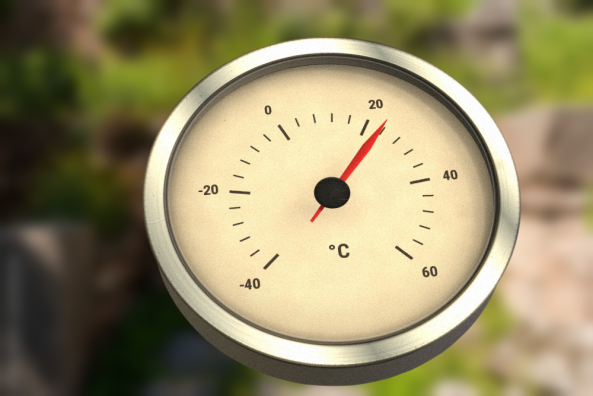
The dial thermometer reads 24 (°C)
